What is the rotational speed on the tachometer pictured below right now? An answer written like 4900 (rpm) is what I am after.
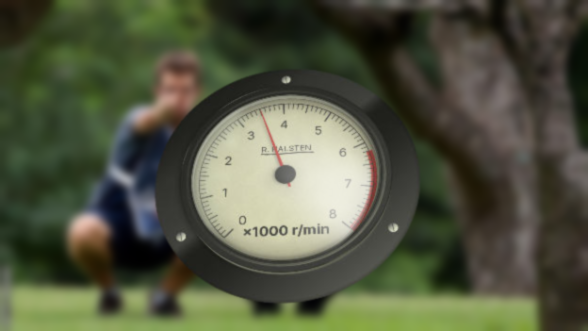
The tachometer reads 3500 (rpm)
